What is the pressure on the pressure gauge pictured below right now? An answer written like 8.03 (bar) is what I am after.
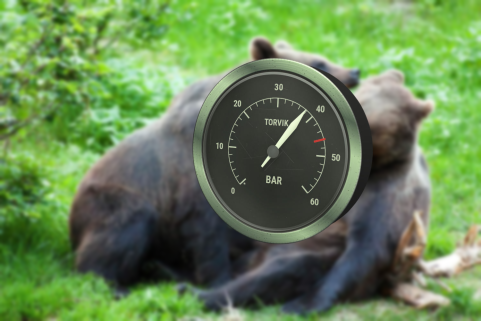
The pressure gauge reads 38 (bar)
